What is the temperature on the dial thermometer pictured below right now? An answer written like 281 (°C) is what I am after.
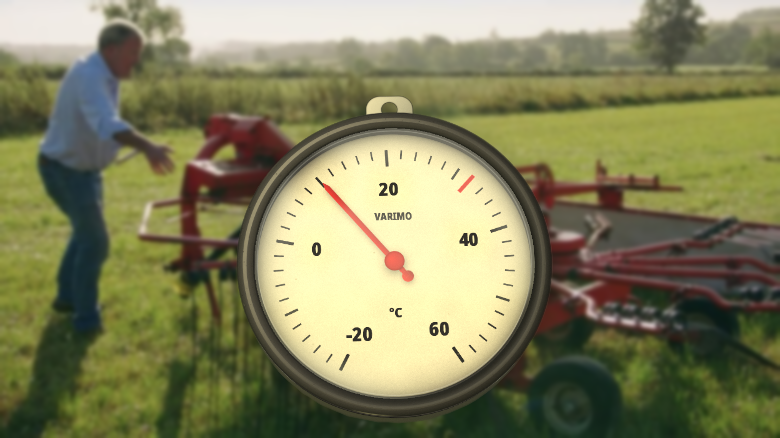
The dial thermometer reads 10 (°C)
